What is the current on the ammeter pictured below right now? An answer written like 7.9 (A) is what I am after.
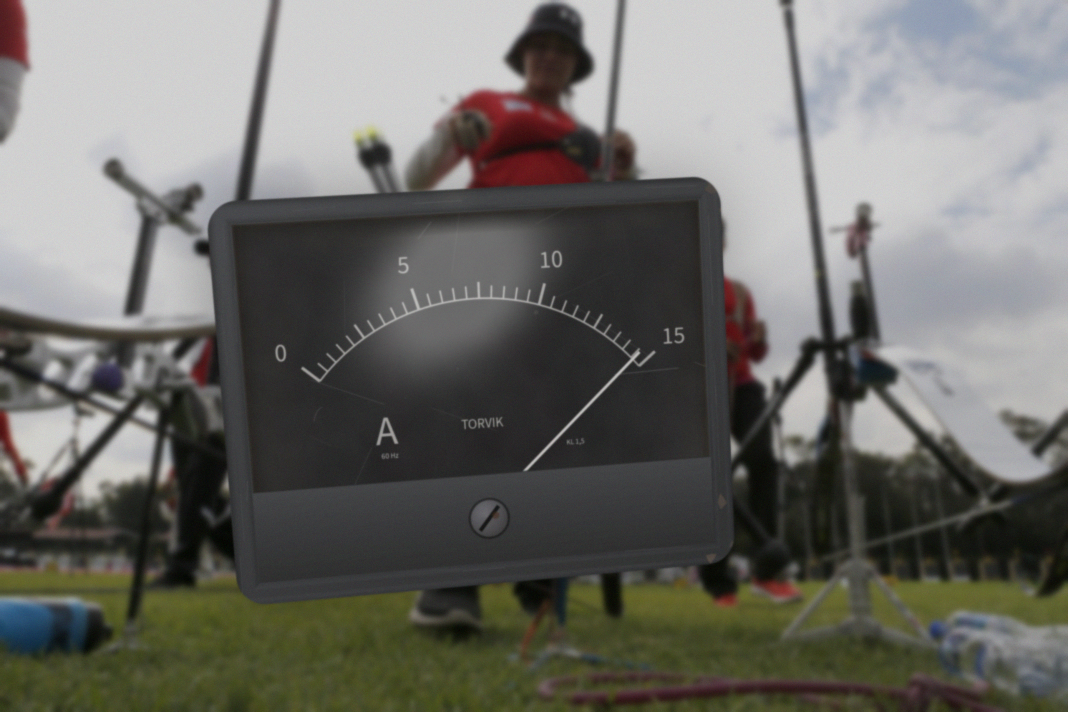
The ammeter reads 14.5 (A)
